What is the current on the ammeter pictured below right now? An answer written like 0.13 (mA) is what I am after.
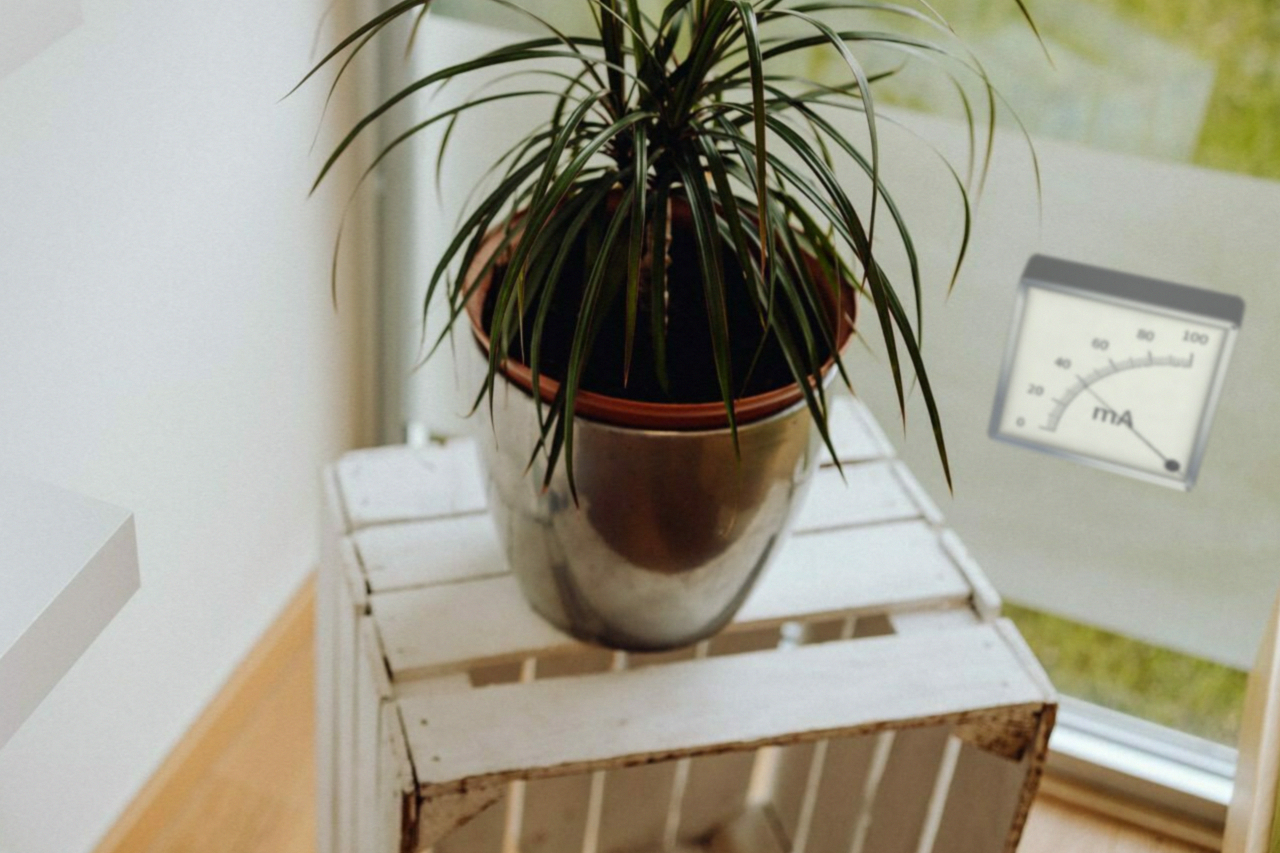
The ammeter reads 40 (mA)
